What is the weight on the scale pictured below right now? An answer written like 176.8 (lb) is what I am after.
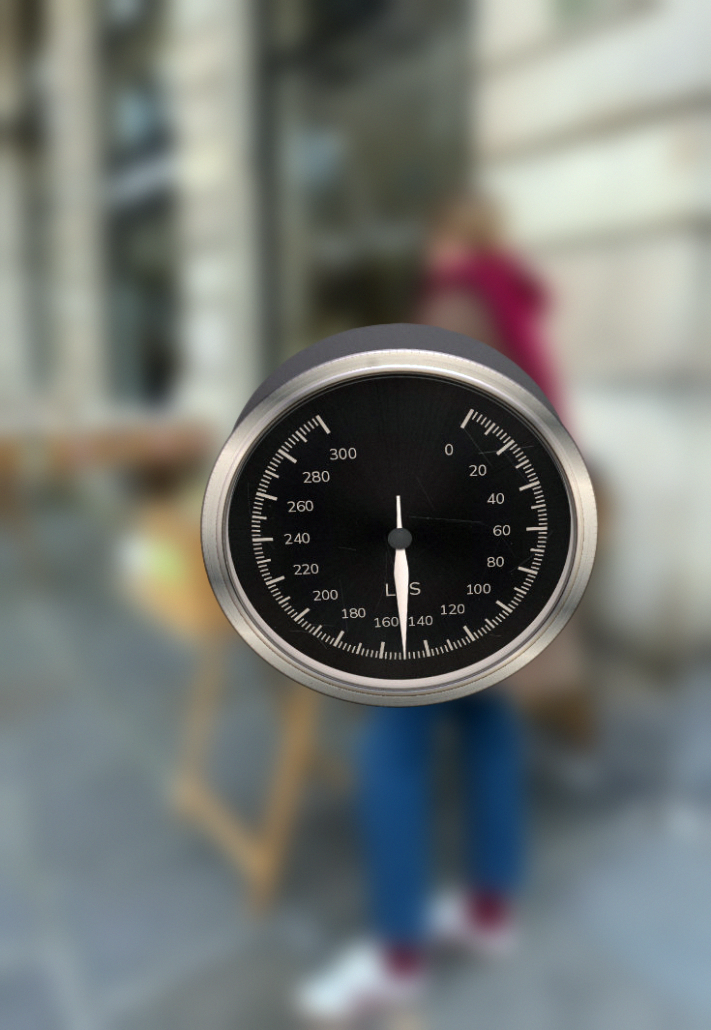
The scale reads 150 (lb)
